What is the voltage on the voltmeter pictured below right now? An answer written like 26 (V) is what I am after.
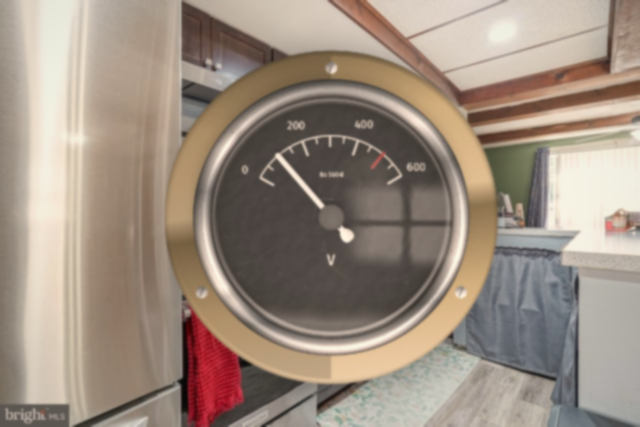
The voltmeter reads 100 (V)
